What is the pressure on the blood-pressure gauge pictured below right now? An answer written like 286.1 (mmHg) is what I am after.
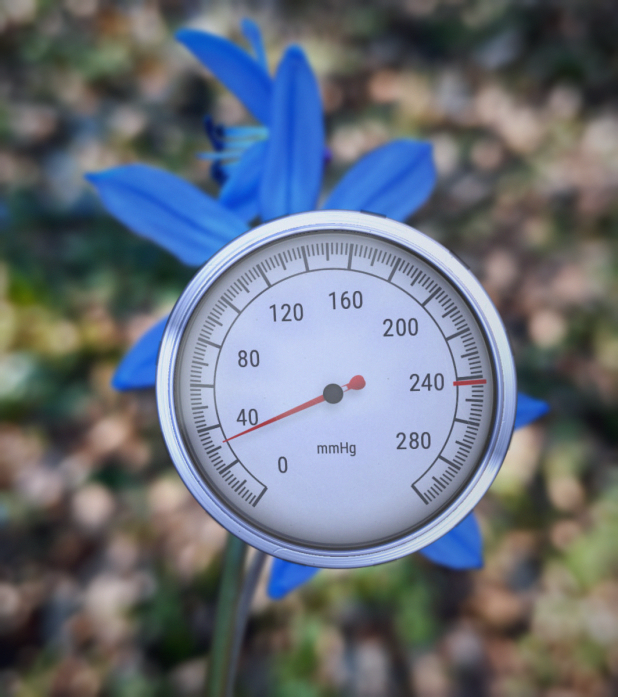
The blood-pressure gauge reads 32 (mmHg)
